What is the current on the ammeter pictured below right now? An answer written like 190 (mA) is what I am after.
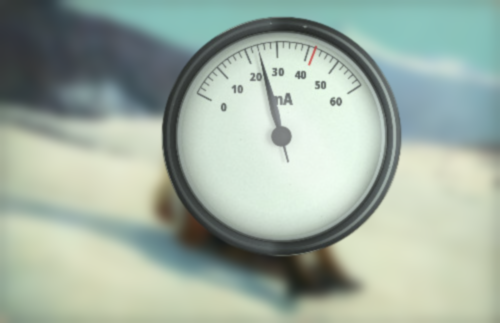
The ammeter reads 24 (mA)
